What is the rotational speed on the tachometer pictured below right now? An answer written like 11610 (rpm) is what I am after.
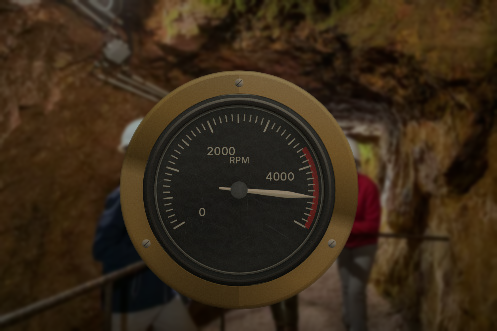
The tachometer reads 4500 (rpm)
